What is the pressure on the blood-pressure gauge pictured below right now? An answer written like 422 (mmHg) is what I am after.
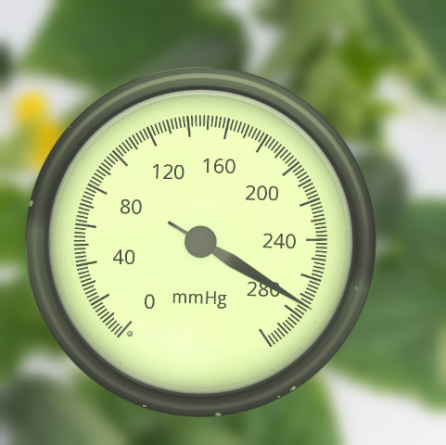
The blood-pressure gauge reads 274 (mmHg)
